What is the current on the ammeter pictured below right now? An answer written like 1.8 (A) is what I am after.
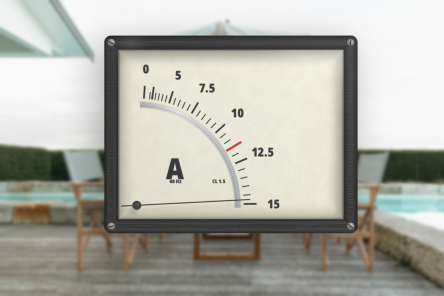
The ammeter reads 14.75 (A)
